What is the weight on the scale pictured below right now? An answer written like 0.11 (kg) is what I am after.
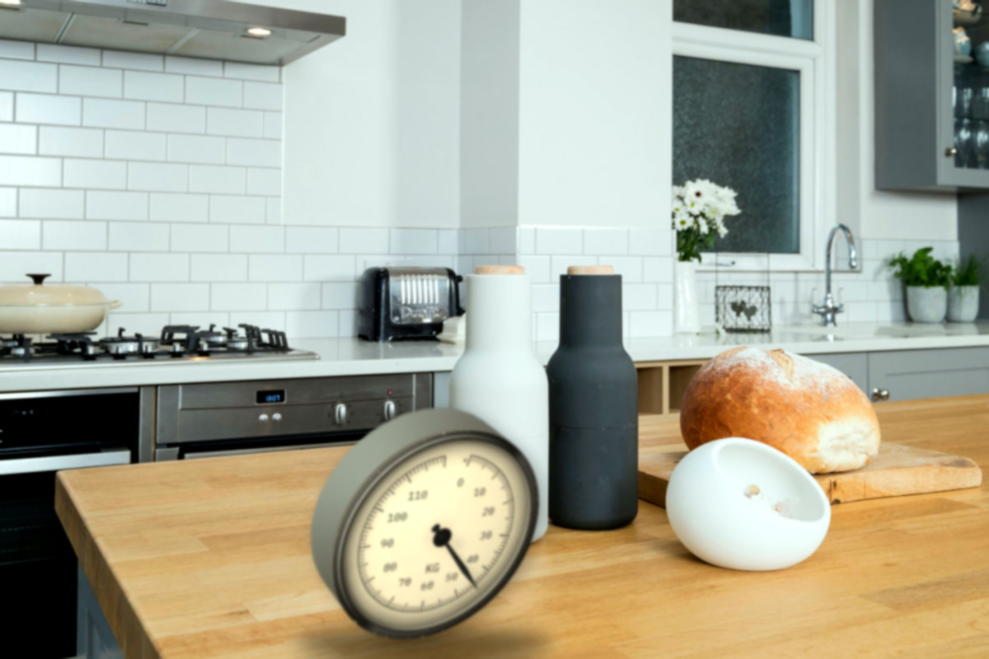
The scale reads 45 (kg)
